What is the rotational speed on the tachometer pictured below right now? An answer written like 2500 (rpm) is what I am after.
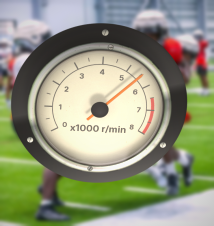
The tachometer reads 5500 (rpm)
